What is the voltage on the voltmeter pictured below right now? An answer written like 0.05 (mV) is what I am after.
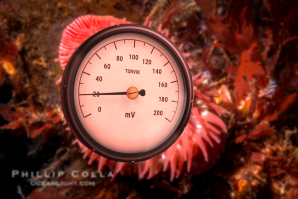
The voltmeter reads 20 (mV)
